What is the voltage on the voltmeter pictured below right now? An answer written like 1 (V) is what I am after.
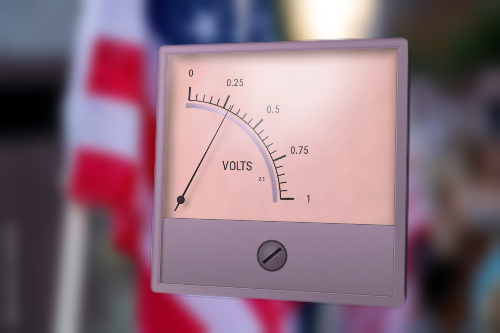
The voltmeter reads 0.3 (V)
